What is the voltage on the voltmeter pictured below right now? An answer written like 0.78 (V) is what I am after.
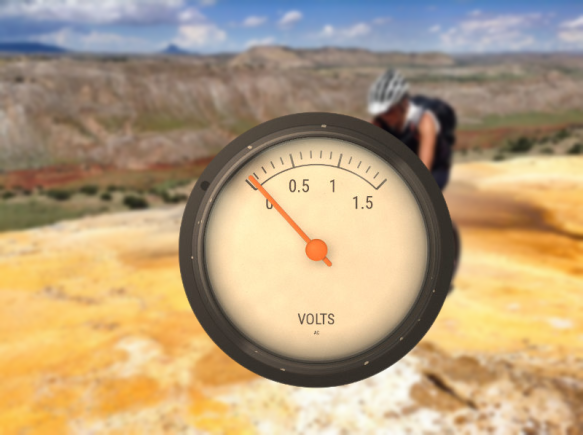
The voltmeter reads 0.05 (V)
